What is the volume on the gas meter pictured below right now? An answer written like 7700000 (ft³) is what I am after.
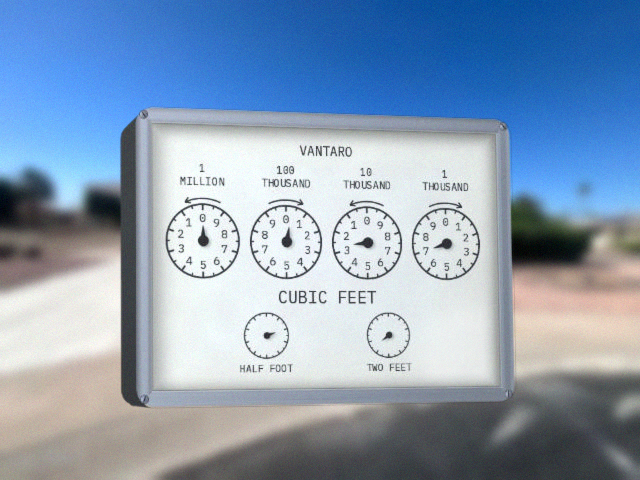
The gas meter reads 2700 (ft³)
